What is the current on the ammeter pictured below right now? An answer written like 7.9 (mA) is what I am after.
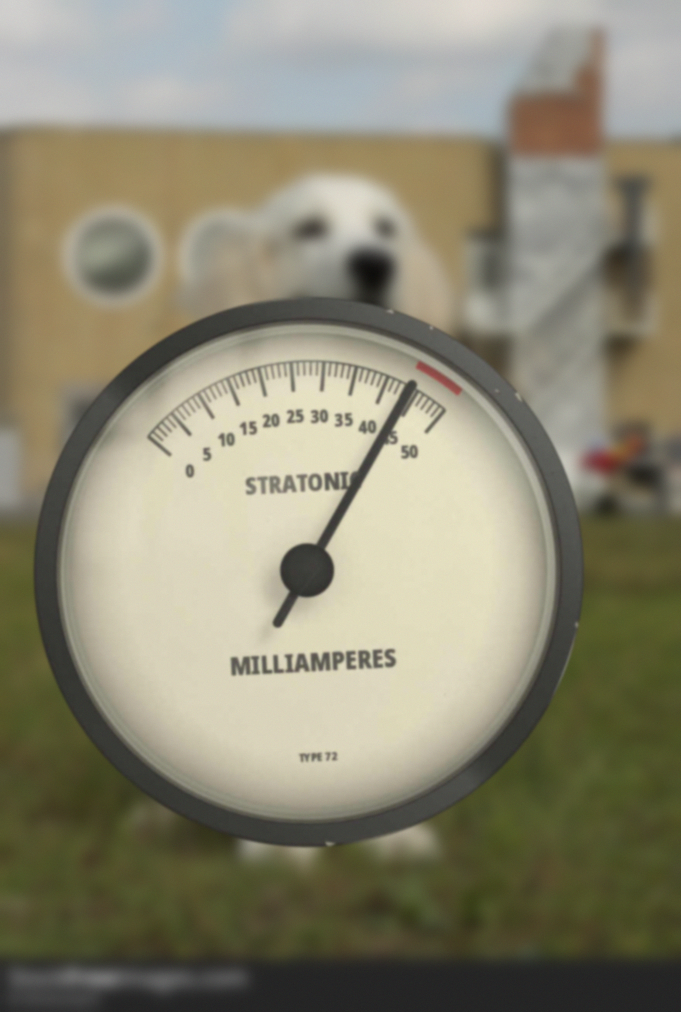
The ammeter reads 44 (mA)
